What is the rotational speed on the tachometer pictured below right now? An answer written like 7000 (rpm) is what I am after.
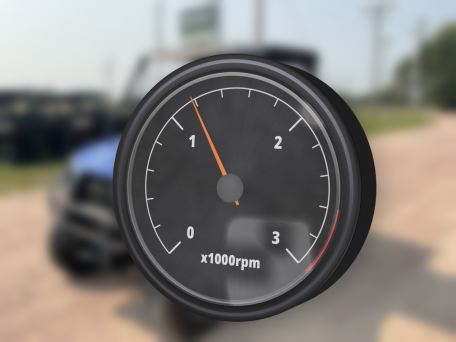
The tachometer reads 1200 (rpm)
